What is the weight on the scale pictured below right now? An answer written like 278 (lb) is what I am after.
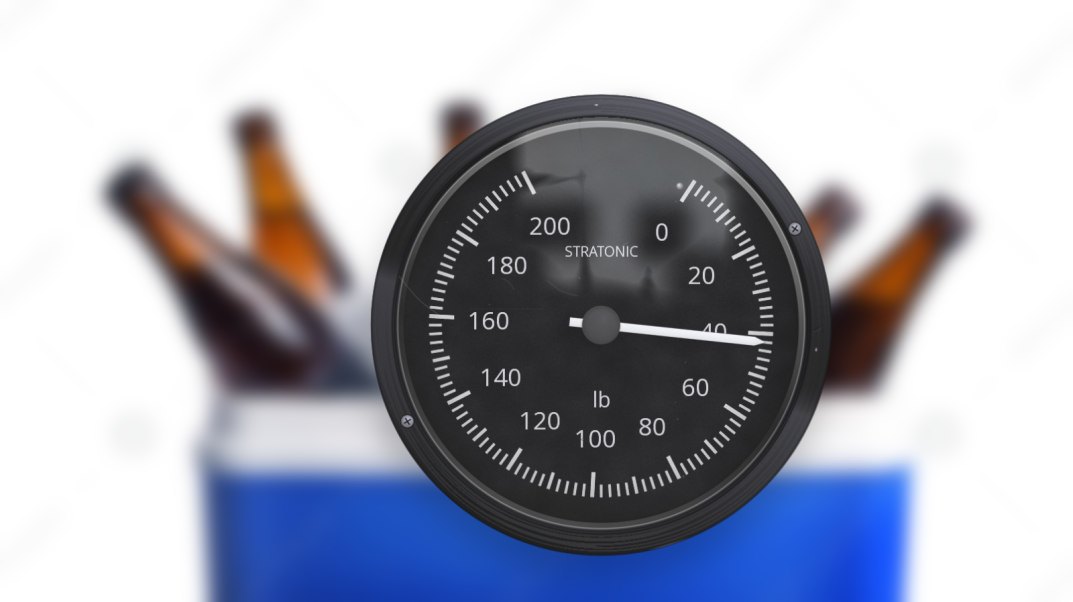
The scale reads 42 (lb)
